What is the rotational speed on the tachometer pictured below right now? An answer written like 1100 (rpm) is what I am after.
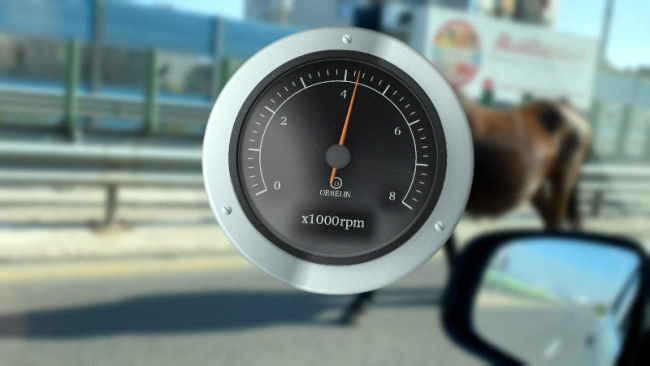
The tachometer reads 4300 (rpm)
